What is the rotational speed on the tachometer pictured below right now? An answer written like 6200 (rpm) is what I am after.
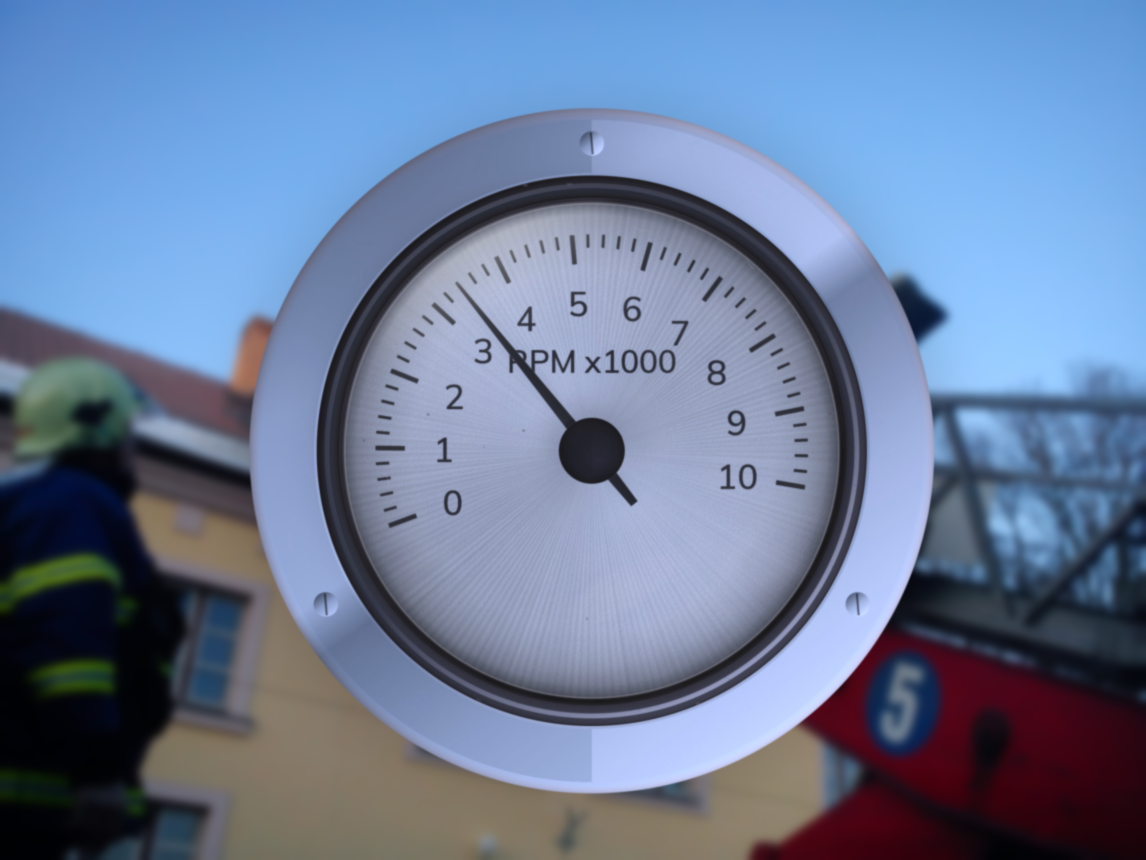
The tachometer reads 3400 (rpm)
